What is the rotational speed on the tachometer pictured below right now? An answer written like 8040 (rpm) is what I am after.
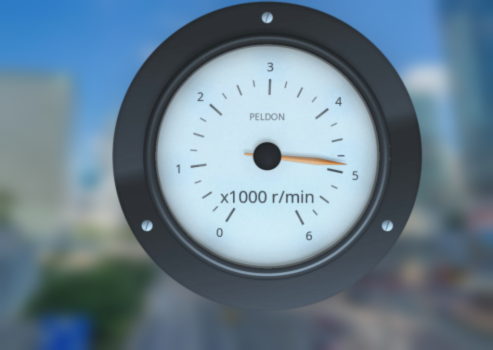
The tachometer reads 4875 (rpm)
